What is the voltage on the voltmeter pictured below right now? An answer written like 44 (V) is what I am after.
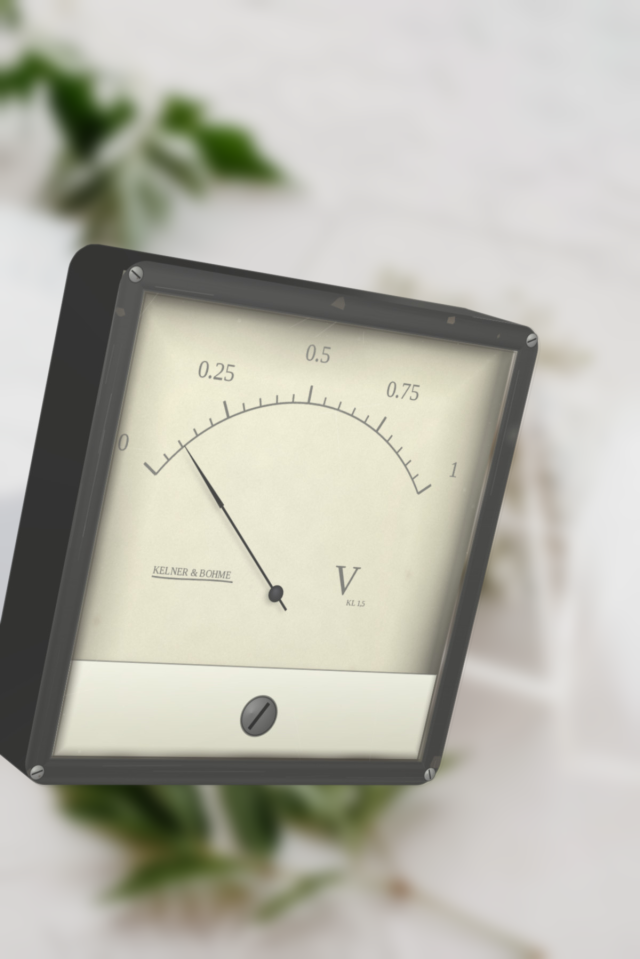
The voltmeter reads 0.1 (V)
